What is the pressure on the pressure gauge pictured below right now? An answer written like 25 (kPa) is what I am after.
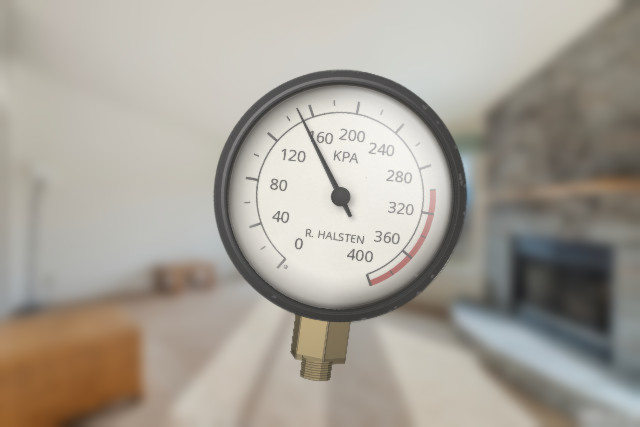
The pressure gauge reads 150 (kPa)
